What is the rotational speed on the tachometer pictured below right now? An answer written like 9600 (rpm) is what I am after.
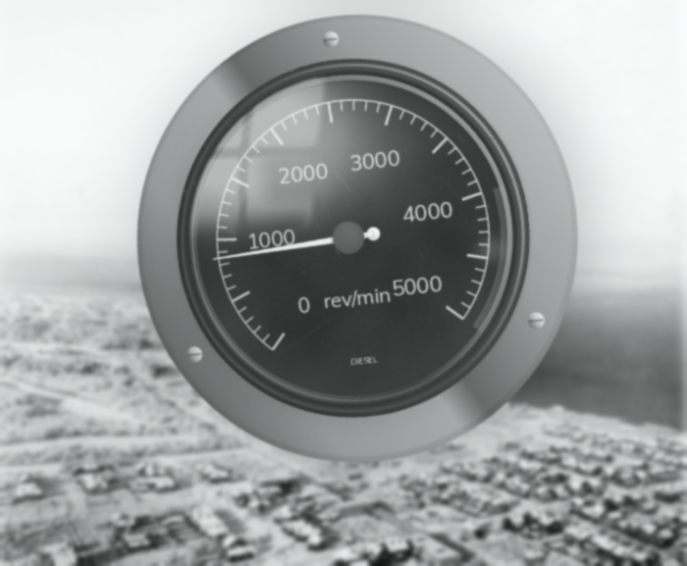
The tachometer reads 850 (rpm)
